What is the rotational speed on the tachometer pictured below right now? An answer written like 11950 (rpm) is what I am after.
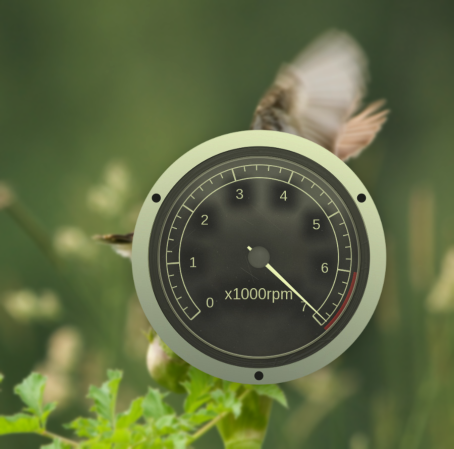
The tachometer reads 6900 (rpm)
